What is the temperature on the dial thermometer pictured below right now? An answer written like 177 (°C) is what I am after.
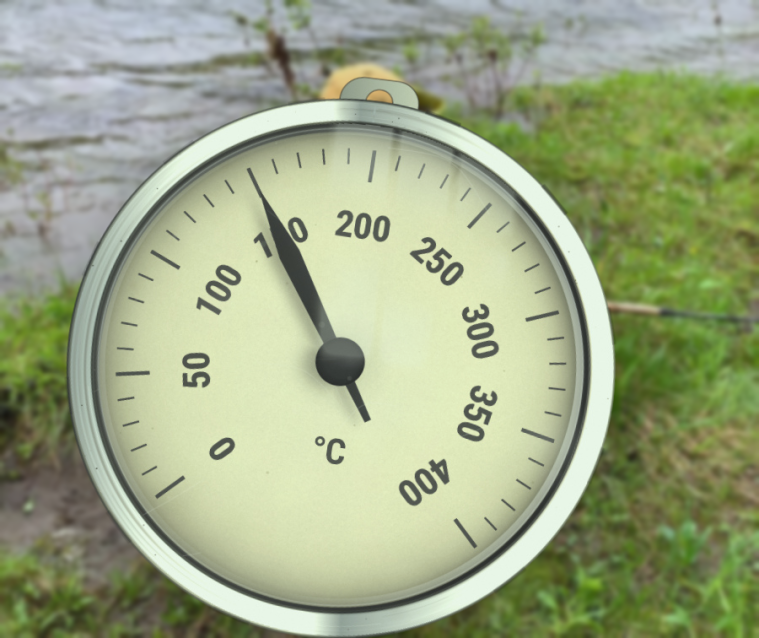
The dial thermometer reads 150 (°C)
